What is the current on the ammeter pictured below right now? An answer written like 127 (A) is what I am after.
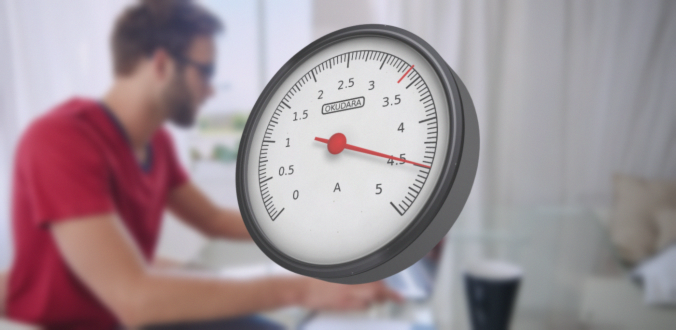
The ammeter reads 4.5 (A)
